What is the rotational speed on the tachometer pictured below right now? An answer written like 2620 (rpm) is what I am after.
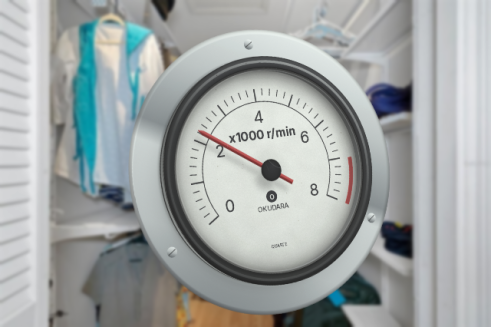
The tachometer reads 2200 (rpm)
